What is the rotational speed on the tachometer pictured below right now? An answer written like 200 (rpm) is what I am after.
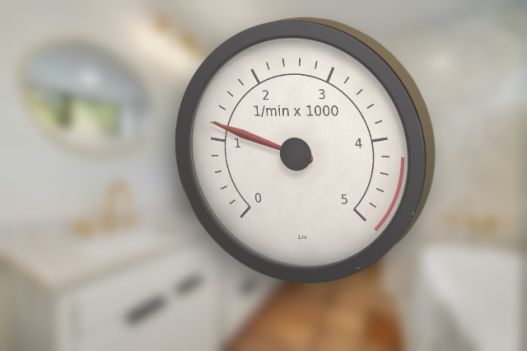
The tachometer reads 1200 (rpm)
